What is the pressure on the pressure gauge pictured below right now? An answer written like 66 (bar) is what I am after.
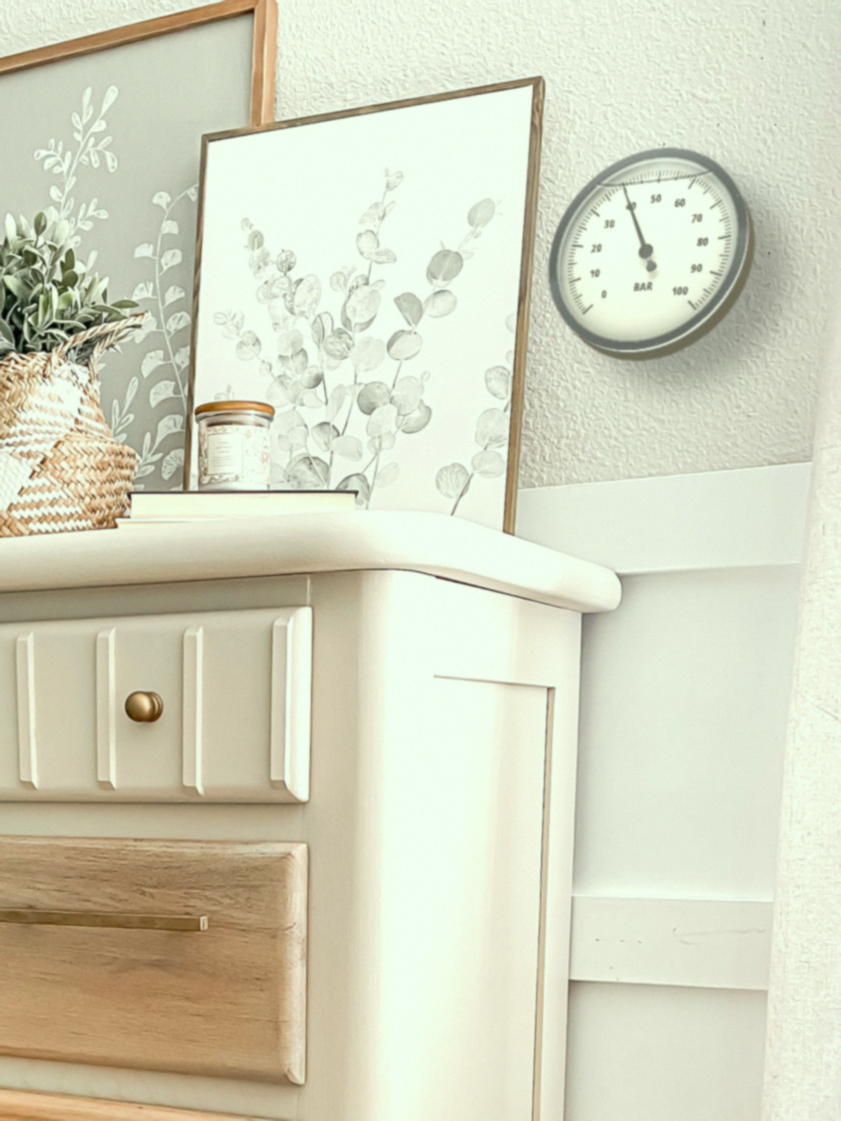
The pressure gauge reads 40 (bar)
